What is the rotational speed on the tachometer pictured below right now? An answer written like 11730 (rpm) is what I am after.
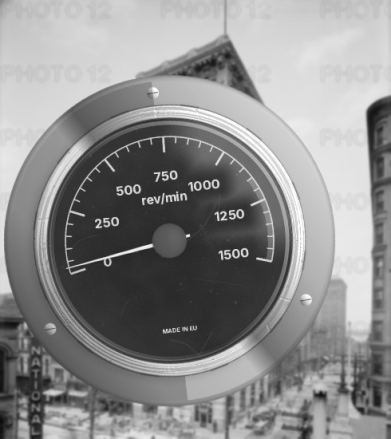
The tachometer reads 25 (rpm)
